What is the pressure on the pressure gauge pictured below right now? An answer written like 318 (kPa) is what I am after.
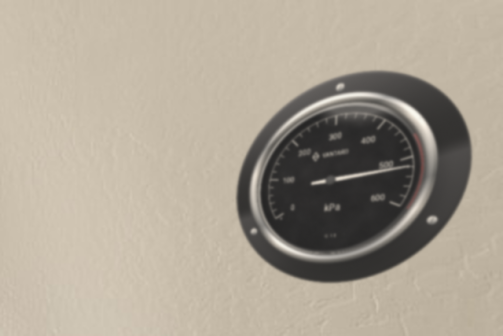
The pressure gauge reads 520 (kPa)
